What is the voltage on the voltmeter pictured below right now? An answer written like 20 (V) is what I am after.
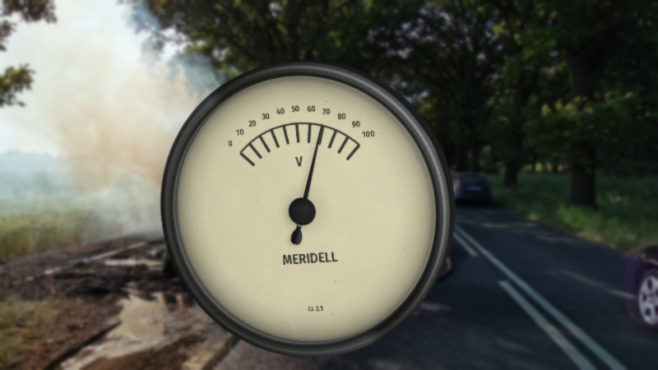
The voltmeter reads 70 (V)
